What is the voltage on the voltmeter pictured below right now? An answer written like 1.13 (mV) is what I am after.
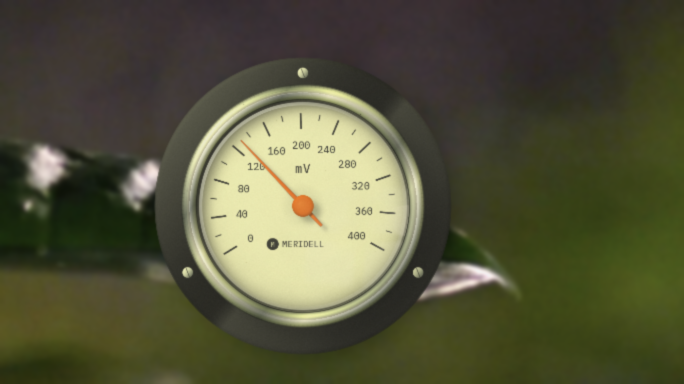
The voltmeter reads 130 (mV)
